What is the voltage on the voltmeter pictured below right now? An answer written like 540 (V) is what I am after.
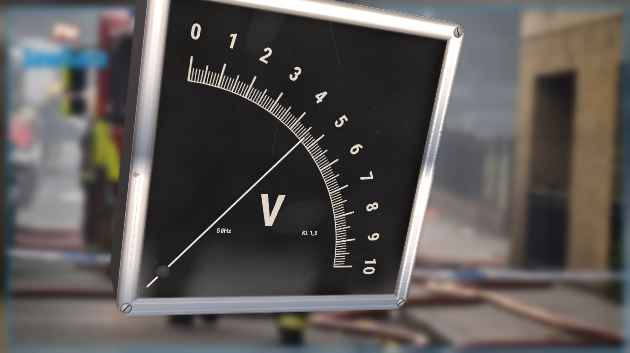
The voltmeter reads 4.5 (V)
